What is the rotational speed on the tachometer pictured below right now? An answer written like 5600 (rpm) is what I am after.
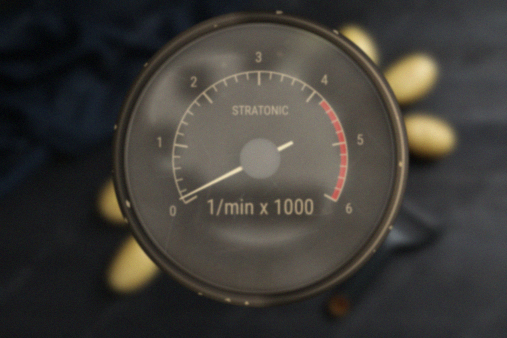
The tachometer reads 100 (rpm)
